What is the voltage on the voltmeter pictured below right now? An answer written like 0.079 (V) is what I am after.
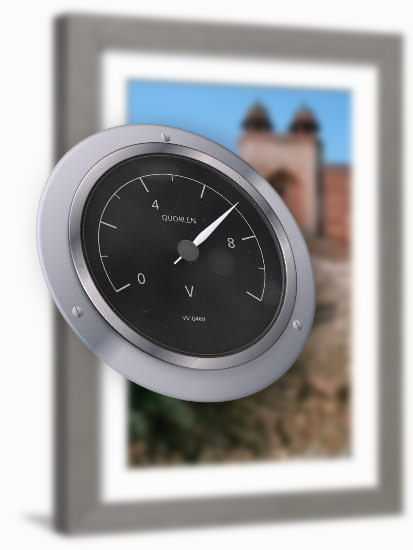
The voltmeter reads 7 (V)
